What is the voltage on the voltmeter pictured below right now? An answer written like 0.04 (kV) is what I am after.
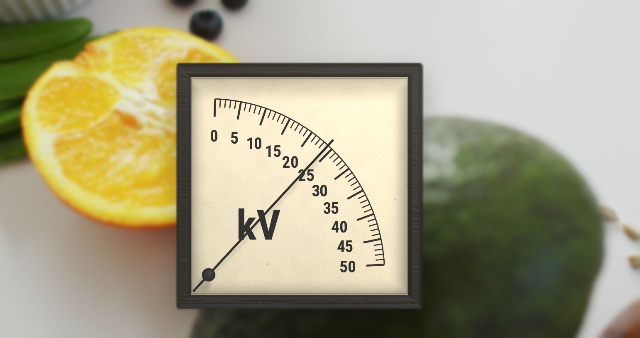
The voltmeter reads 24 (kV)
